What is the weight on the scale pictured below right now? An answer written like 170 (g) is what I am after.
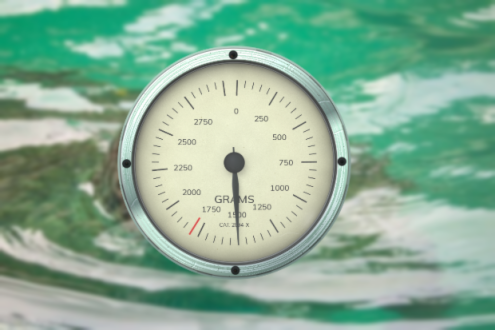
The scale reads 1500 (g)
